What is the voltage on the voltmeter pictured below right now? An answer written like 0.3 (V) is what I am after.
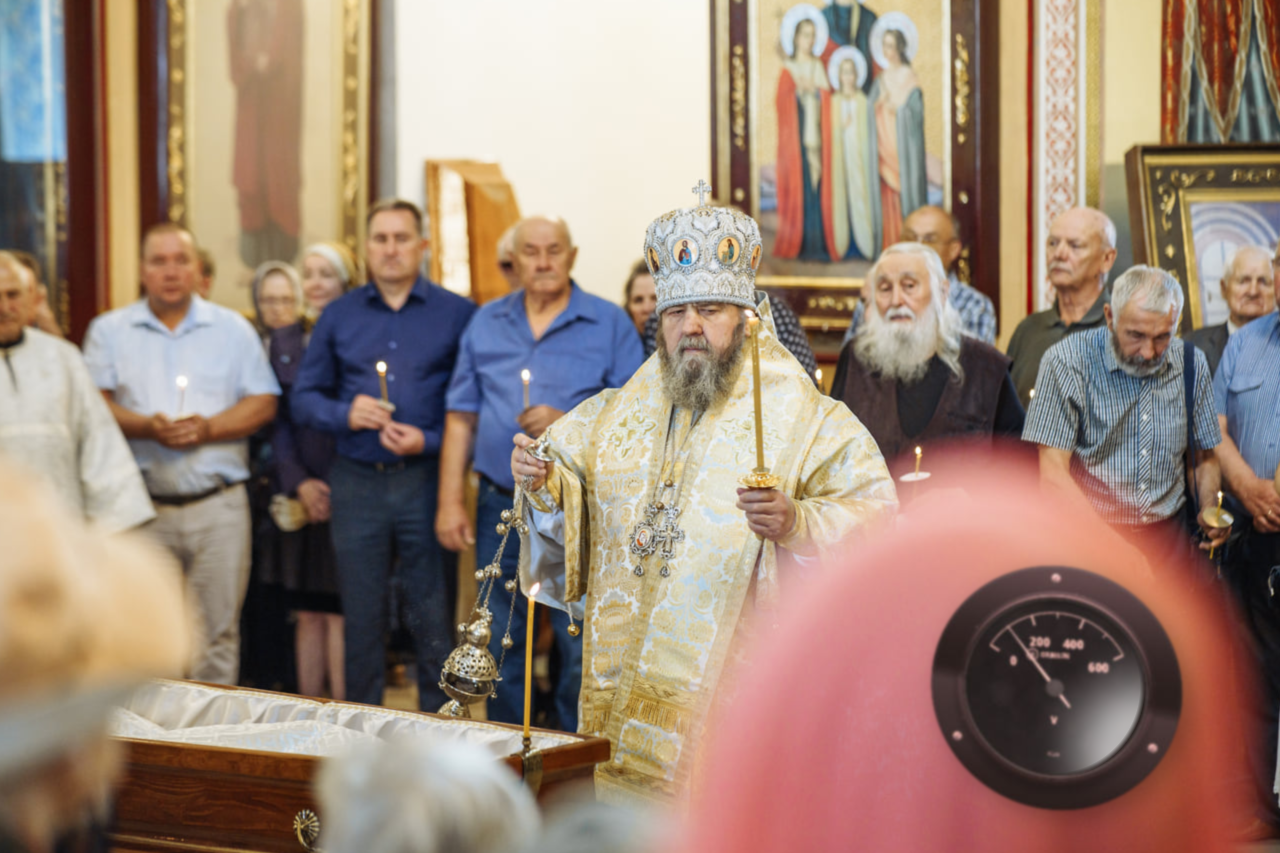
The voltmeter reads 100 (V)
